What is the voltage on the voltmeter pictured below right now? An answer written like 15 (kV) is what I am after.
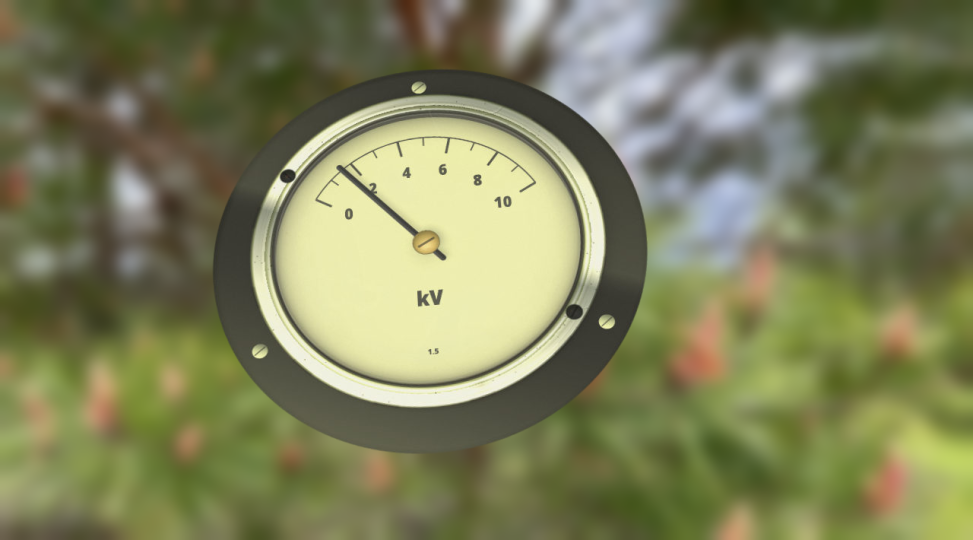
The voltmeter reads 1.5 (kV)
